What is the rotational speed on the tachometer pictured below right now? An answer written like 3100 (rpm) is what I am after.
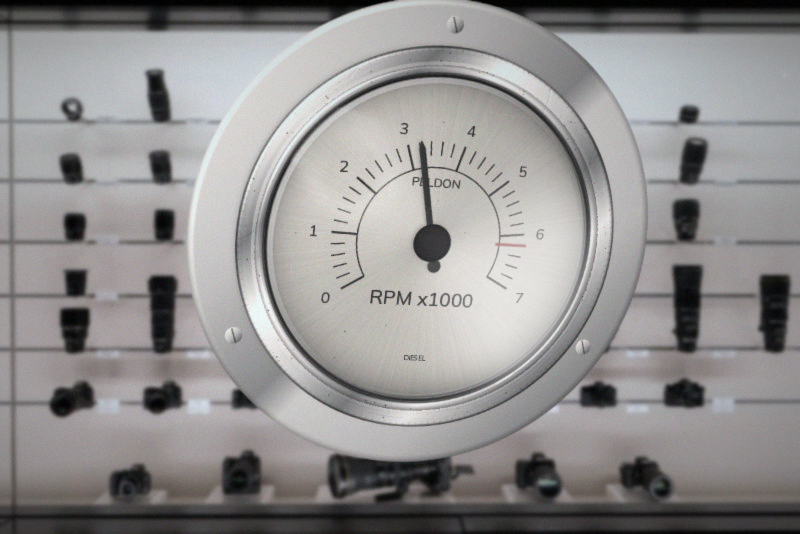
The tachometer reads 3200 (rpm)
